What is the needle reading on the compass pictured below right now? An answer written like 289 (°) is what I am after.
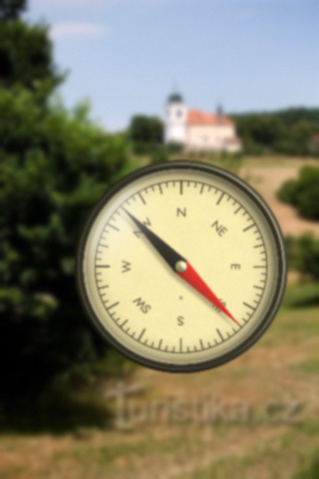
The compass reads 135 (°)
